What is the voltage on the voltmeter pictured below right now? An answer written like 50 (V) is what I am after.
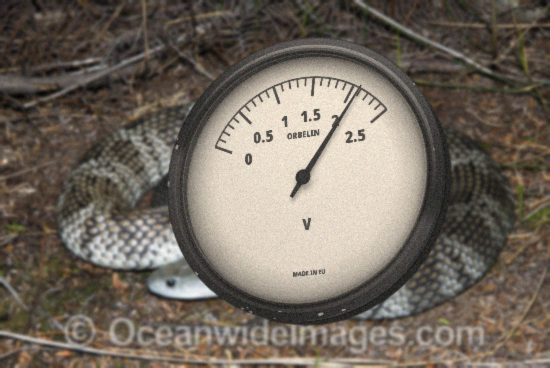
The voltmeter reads 2.1 (V)
